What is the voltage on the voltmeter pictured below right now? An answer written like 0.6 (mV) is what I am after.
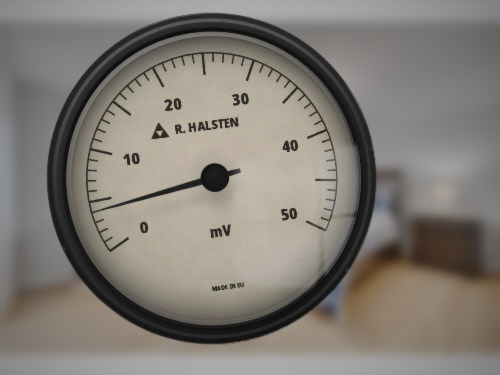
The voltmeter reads 4 (mV)
